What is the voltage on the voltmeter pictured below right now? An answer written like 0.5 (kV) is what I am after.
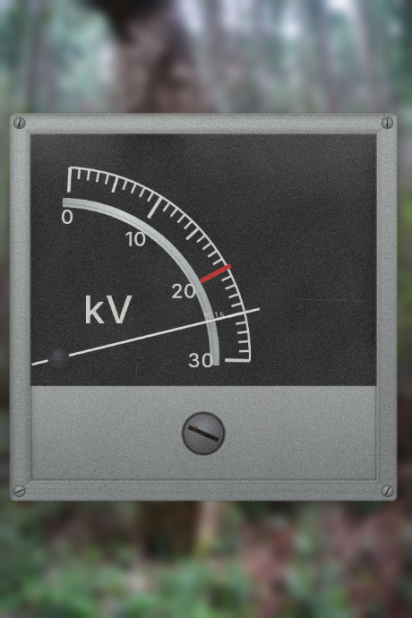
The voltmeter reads 25 (kV)
